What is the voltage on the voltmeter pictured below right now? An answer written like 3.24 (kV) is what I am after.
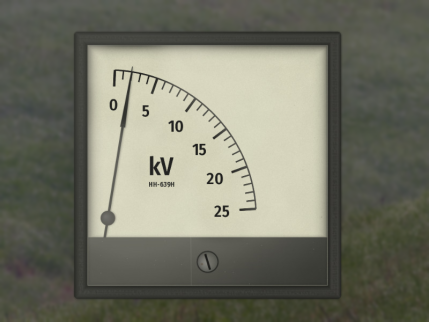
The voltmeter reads 2 (kV)
